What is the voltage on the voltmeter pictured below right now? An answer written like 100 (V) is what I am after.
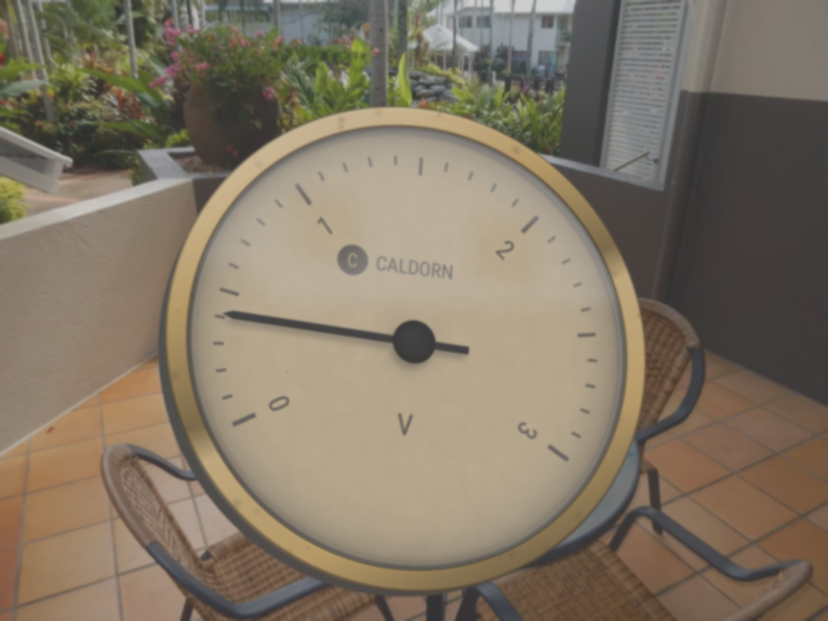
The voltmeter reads 0.4 (V)
